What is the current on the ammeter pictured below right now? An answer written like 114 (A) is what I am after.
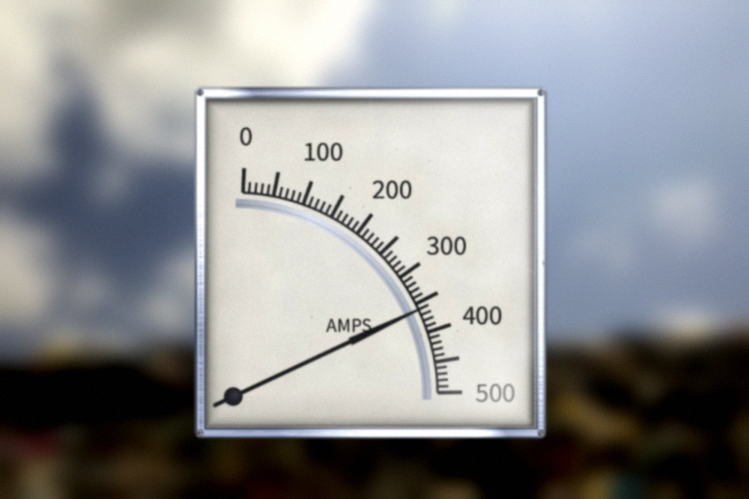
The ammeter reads 360 (A)
